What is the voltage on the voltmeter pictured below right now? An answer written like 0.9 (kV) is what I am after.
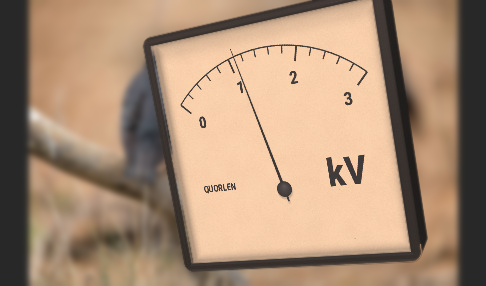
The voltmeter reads 1.1 (kV)
